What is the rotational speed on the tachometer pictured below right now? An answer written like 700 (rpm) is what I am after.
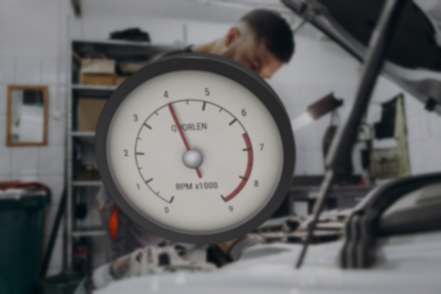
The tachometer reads 4000 (rpm)
